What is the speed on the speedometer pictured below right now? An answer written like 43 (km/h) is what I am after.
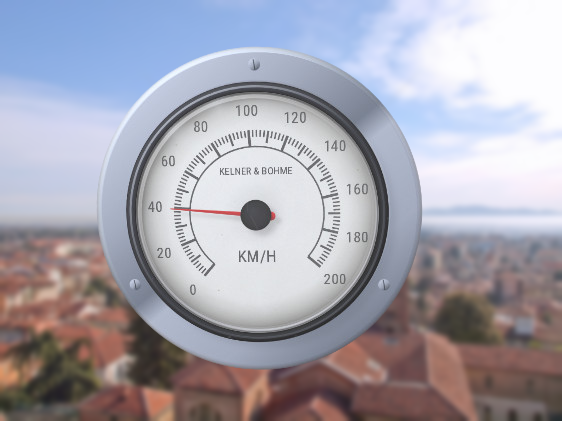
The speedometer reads 40 (km/h)
